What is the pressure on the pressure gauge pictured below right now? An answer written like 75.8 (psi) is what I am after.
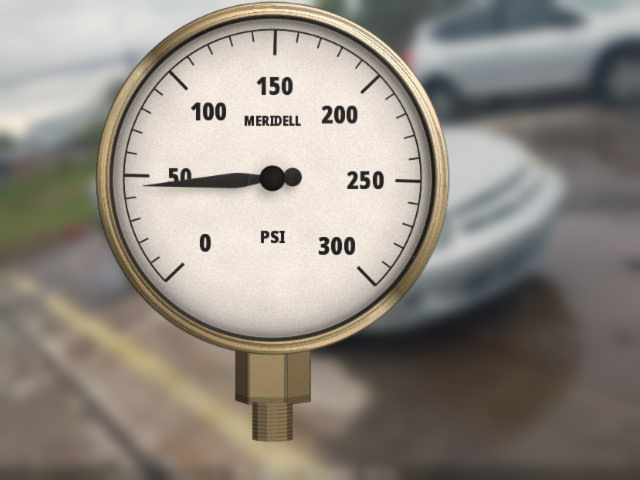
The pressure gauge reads 45 (psi)
